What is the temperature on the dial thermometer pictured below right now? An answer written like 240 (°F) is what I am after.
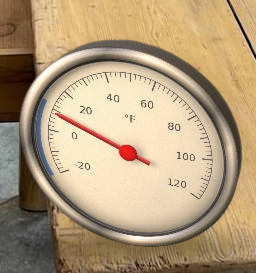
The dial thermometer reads 10 (°F)
